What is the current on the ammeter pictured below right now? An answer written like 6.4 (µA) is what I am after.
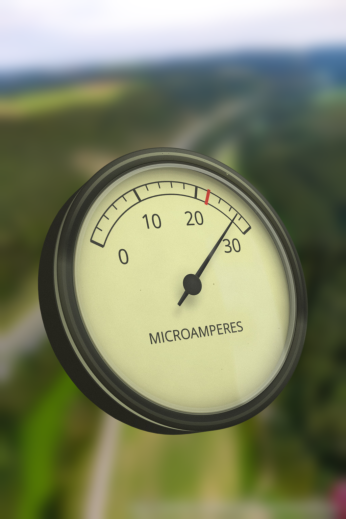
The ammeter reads 27 (µA)
